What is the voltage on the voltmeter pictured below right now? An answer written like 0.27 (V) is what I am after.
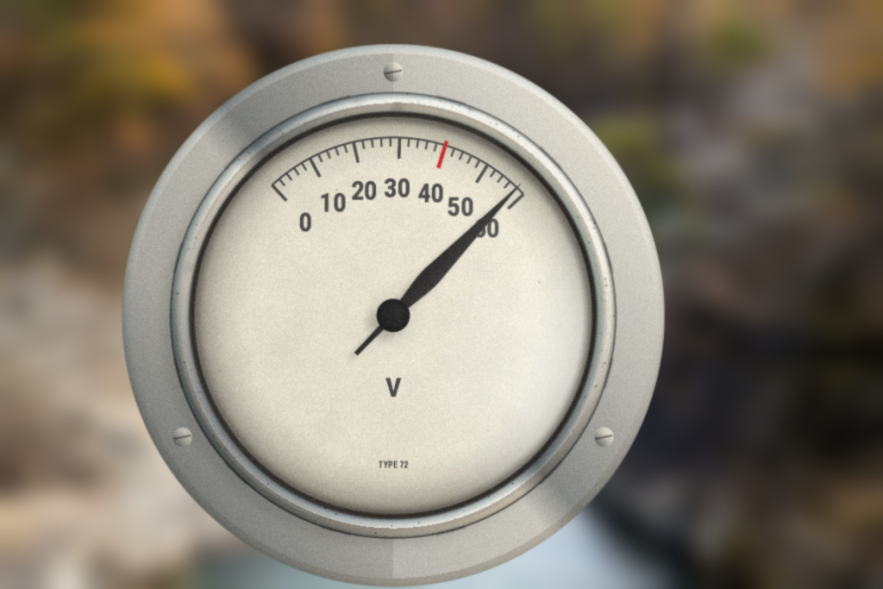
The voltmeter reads 58 (V)
